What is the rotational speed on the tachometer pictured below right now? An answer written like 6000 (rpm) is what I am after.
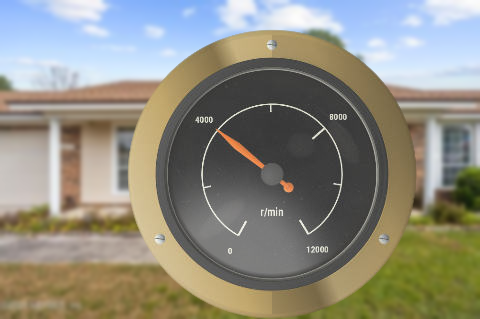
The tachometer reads 4000 (rpm)
